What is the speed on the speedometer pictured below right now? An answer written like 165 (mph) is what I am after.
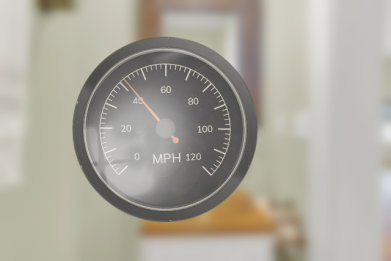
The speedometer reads 42 (mph)
